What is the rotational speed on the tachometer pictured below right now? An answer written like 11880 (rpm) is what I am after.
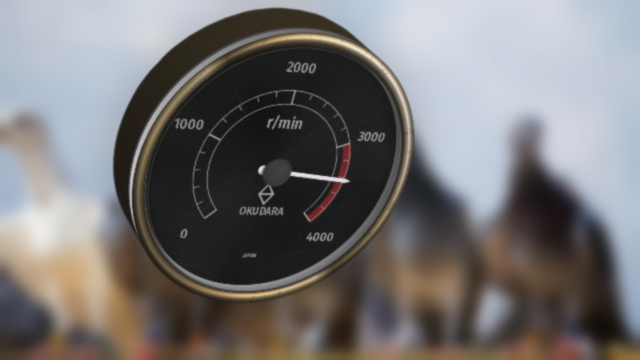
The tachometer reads 3400 (rpm)
